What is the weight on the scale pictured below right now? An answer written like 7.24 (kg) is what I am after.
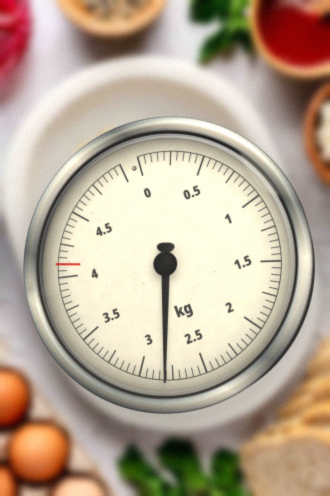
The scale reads 2.8 (kg)
